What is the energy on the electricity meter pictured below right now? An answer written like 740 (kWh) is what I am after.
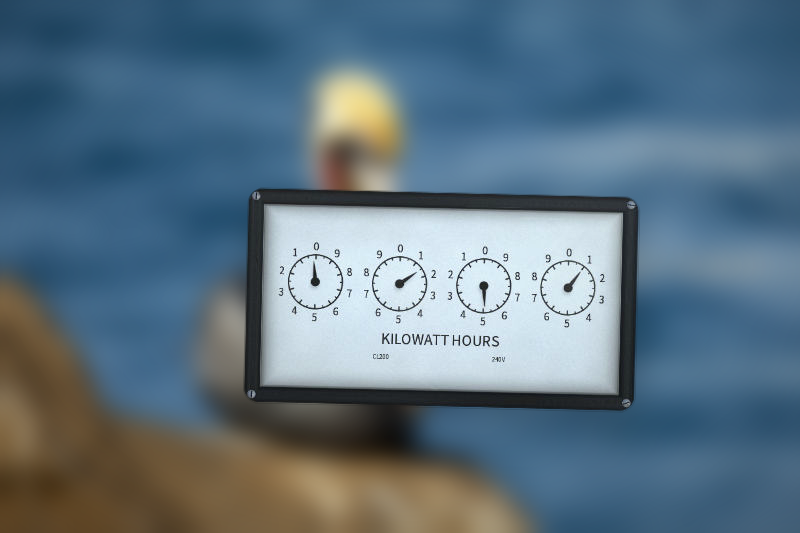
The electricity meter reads 151 (kWh)
